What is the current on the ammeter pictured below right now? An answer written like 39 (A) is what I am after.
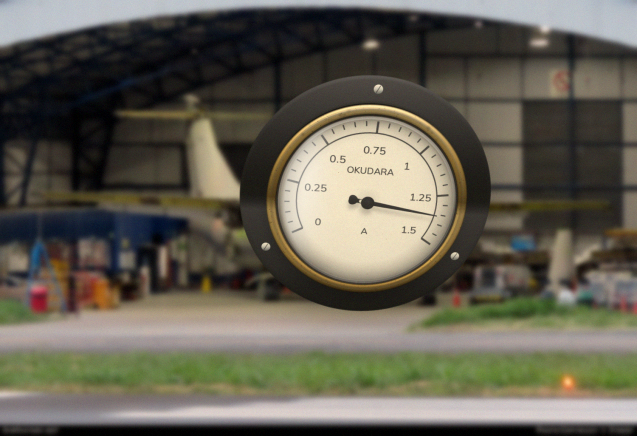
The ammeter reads 1.35 (A)
